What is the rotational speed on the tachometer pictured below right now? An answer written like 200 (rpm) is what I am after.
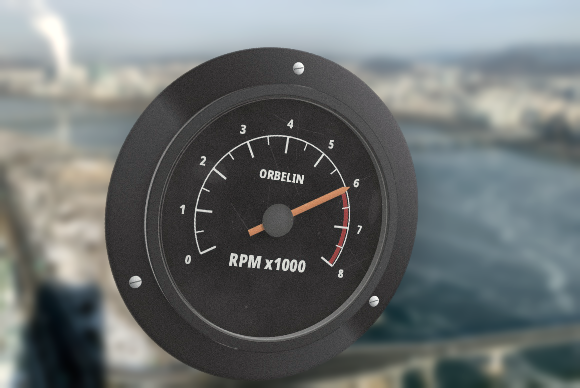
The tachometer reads 6000 (rpm)
